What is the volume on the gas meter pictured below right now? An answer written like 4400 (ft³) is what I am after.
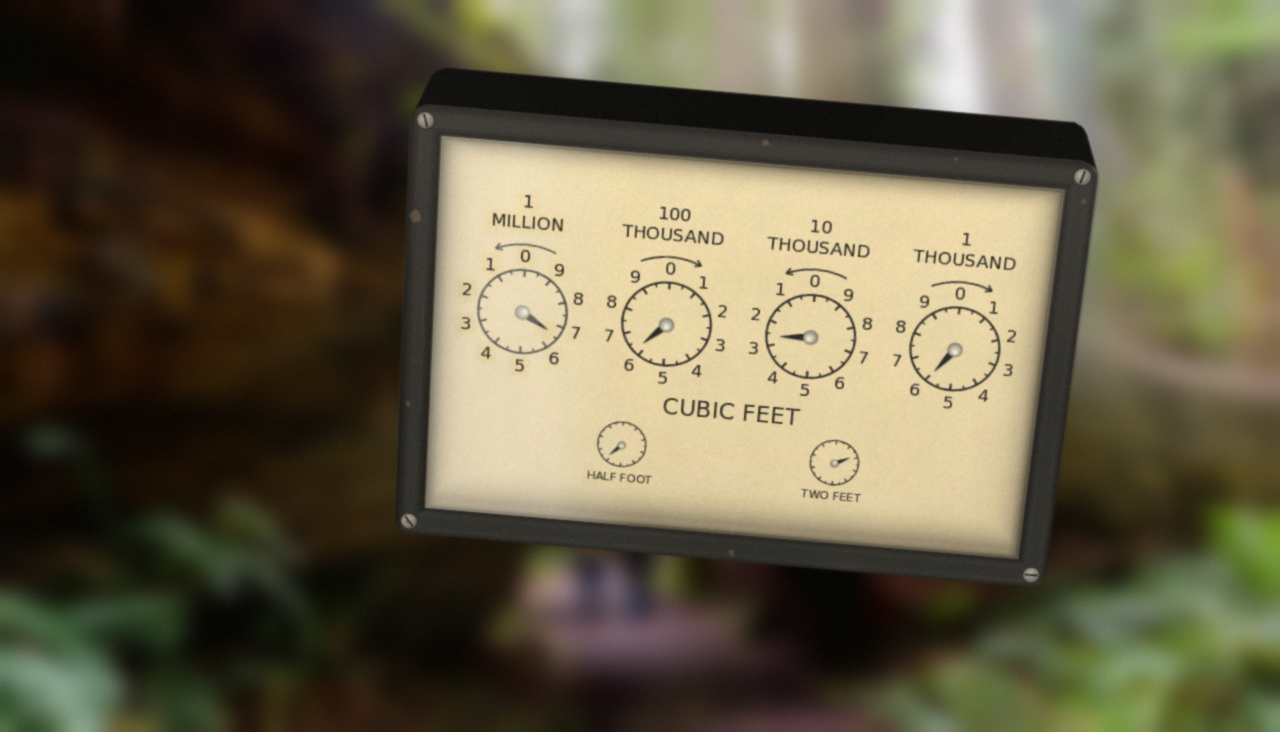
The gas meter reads 662600 (ft³)
